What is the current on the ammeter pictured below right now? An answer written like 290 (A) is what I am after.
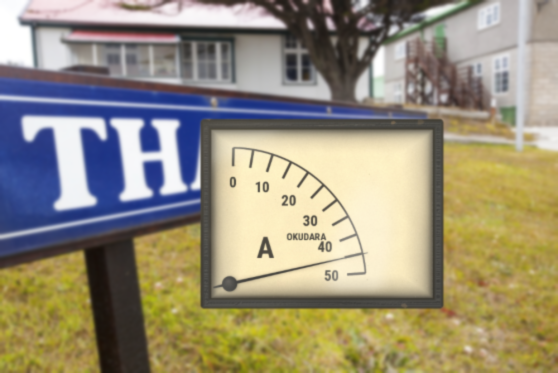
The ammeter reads 45 (A)
